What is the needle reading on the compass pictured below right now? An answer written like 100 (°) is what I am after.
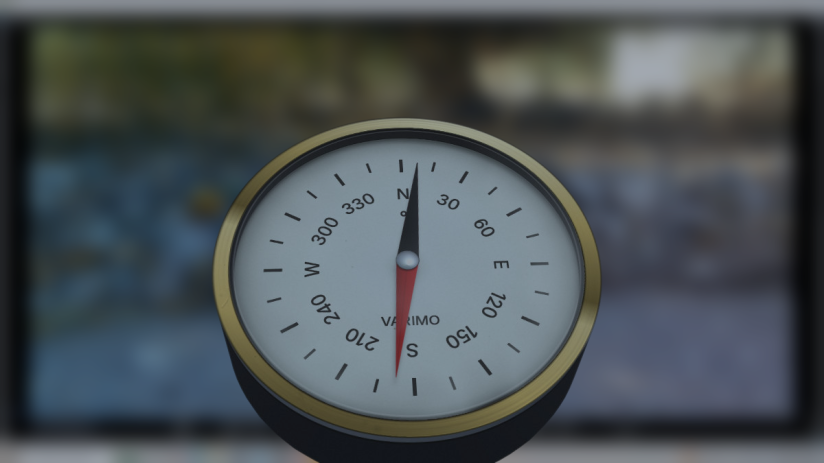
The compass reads 187.5 (°)
